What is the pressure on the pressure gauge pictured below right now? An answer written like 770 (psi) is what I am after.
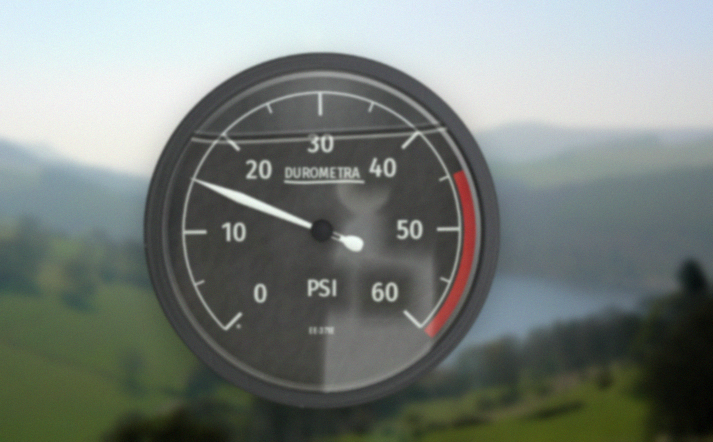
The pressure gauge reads 15 (psi)
